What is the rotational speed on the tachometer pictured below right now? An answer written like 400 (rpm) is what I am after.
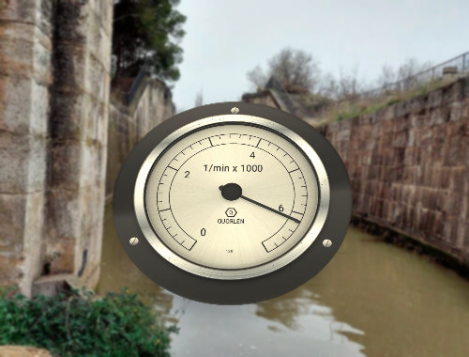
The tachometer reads 6200 (rpm)
